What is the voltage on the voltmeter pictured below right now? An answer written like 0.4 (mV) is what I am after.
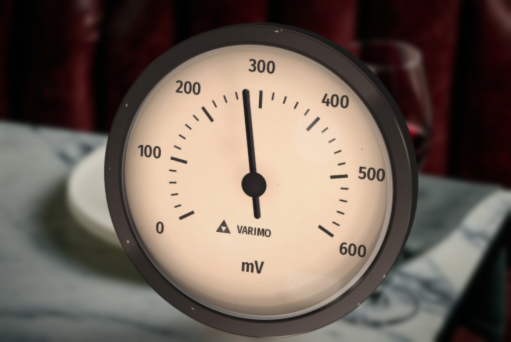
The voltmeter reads 280 (mV)
